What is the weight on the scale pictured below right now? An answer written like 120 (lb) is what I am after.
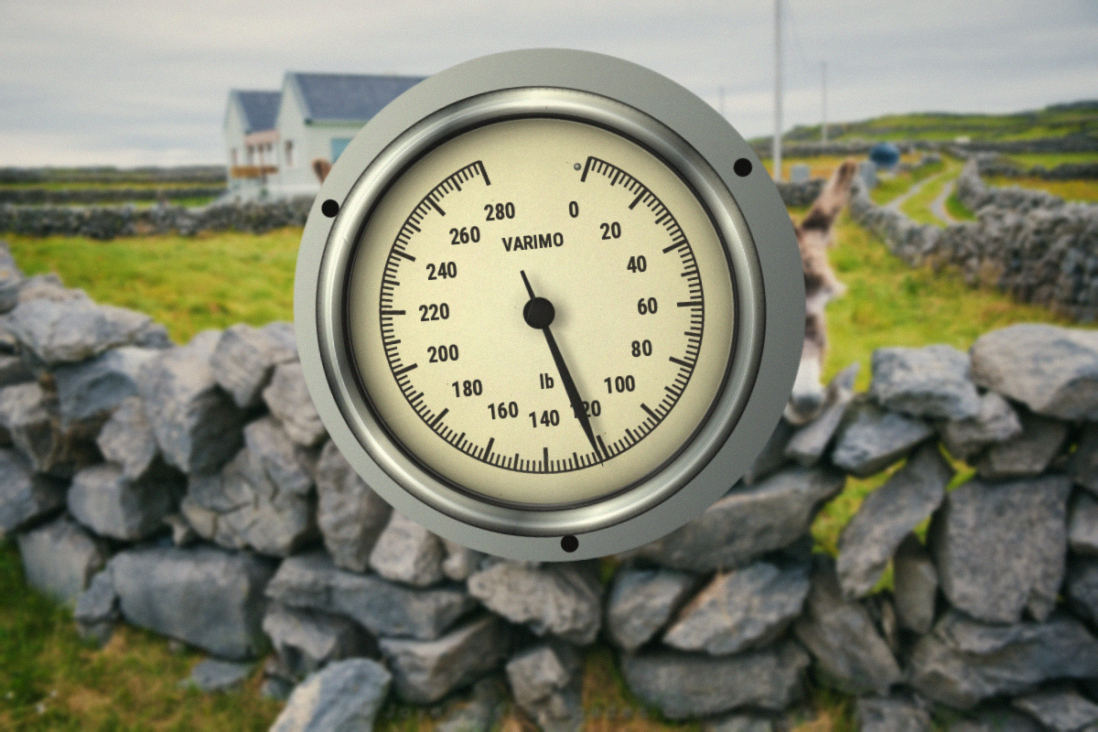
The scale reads 122 (lb)
